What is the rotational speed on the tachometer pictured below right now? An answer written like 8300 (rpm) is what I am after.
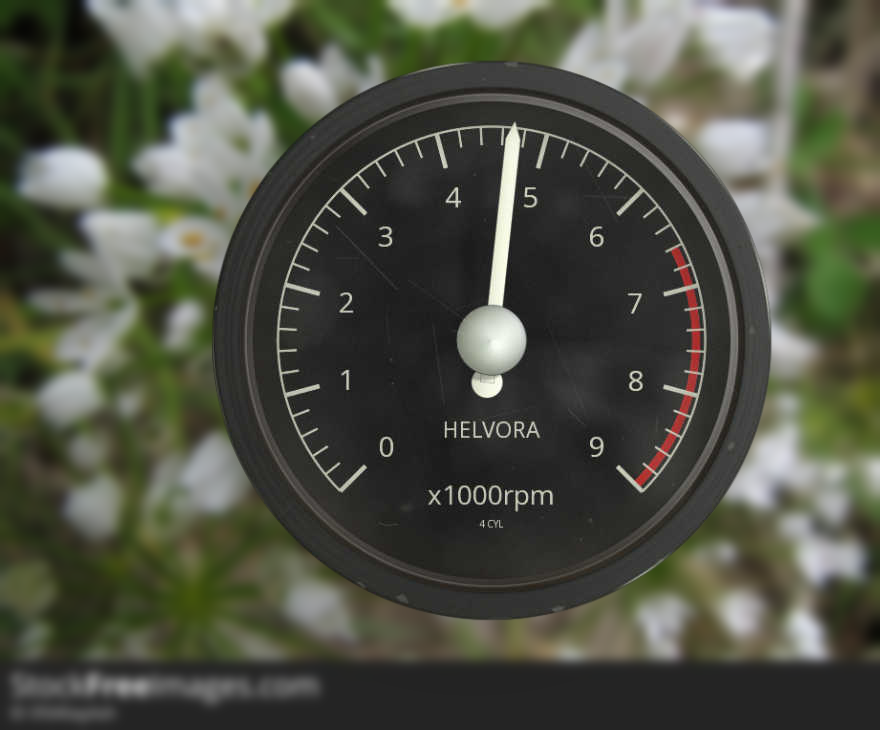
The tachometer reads 4700 (rpm)
